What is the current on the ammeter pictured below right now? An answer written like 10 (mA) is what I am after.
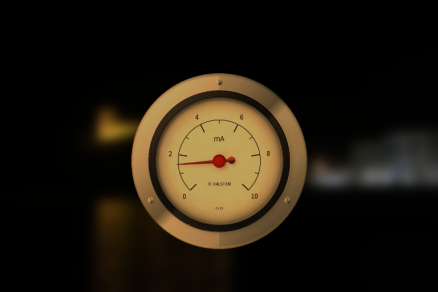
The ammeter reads 1.5 (mA)
